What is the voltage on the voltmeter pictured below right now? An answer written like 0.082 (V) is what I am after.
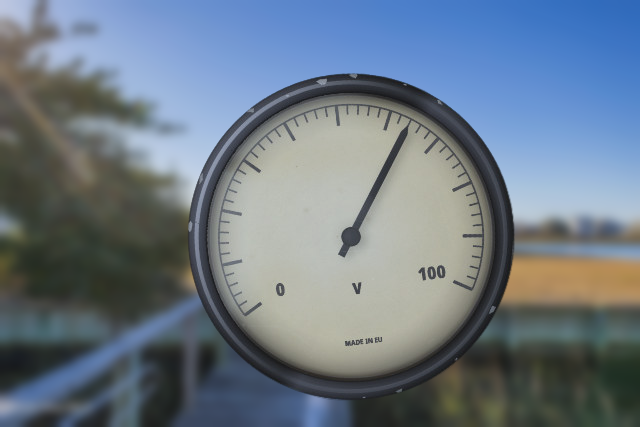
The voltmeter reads 64 (V)
